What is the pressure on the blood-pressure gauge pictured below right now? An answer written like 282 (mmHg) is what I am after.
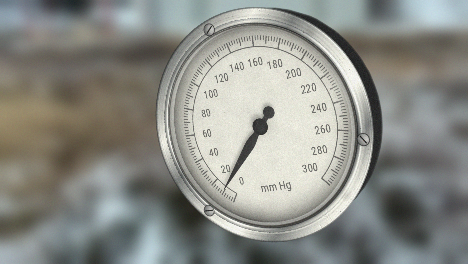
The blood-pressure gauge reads 10 (mmHg)
